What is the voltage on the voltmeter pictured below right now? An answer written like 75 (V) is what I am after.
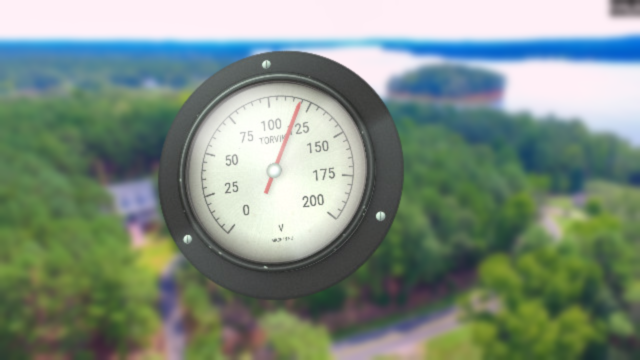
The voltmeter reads 120 (V)
